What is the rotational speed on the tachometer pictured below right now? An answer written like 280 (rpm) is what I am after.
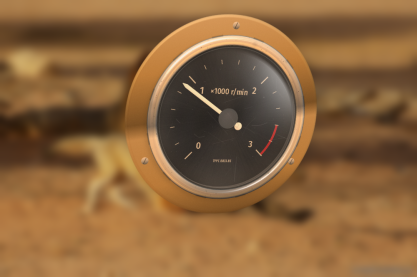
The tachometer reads 900 (rpm)
